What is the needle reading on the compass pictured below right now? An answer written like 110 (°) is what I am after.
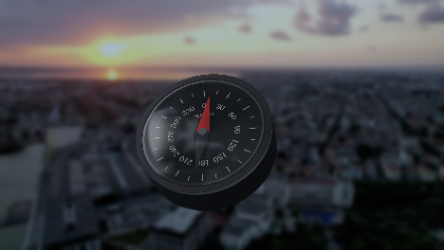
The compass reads 7.5 (°)
